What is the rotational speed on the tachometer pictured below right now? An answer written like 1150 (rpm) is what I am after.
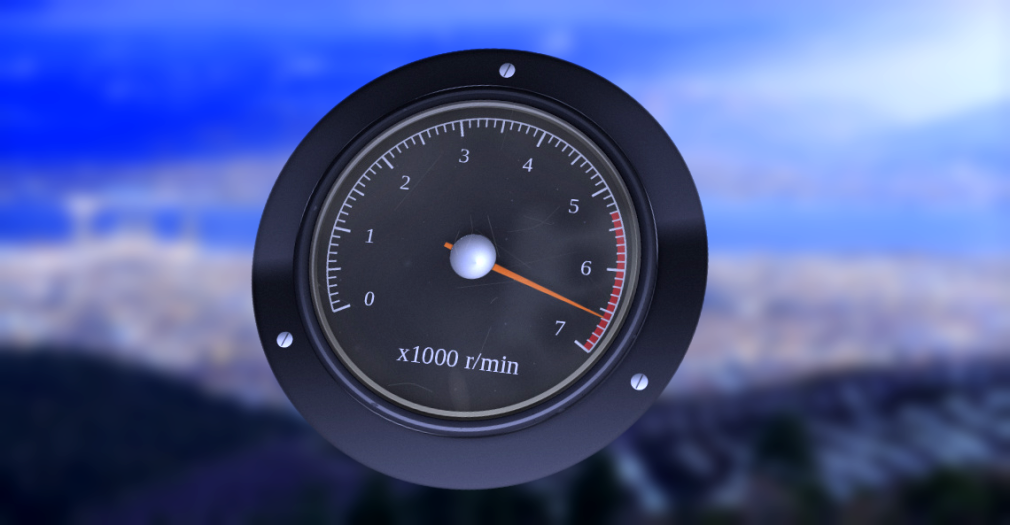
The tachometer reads 6600 (rpm)
